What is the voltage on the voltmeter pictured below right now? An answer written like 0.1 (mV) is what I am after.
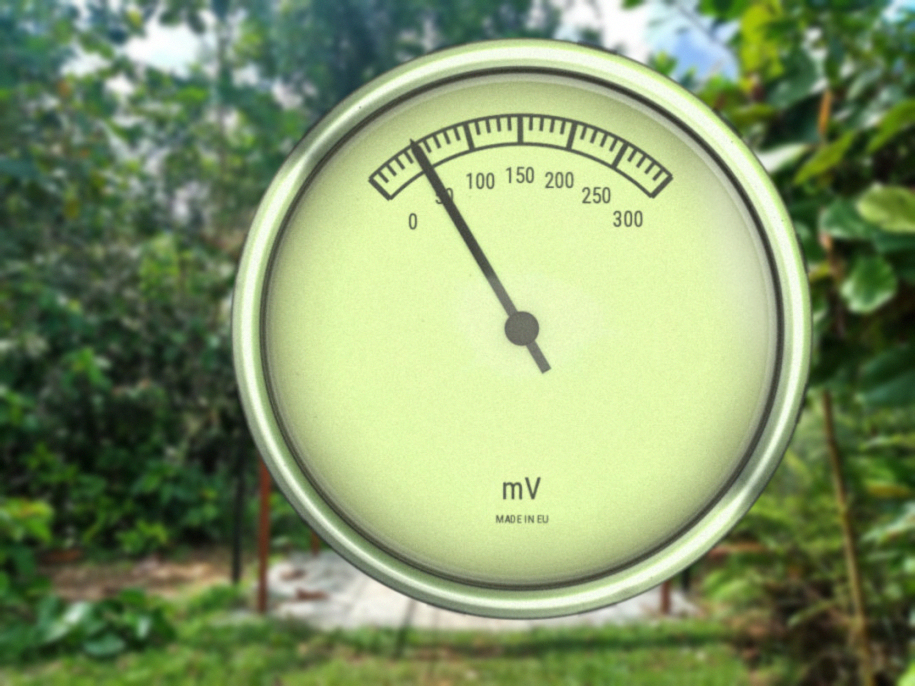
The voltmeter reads 50 (mV)
